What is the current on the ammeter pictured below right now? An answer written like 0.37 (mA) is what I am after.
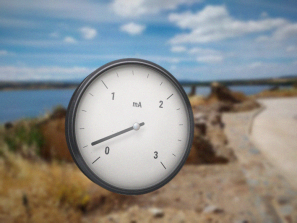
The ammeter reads 0.2 (mA)
